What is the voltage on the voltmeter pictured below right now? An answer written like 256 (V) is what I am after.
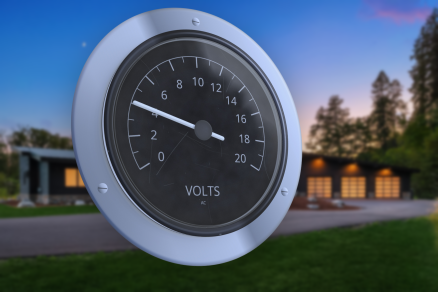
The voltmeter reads 4 (V)
